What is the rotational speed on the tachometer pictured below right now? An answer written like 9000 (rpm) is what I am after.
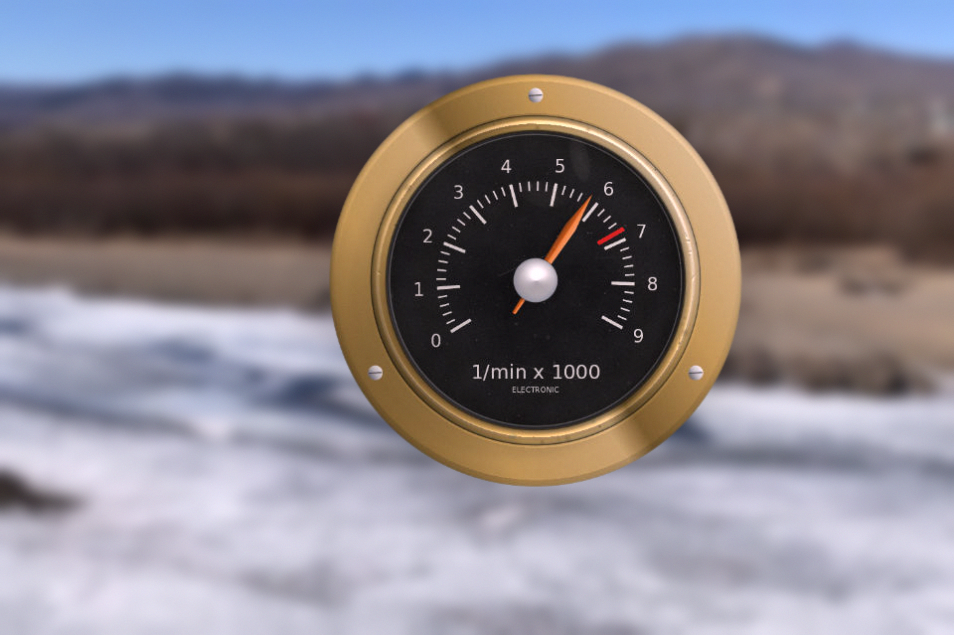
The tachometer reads 5800 (rpm)
